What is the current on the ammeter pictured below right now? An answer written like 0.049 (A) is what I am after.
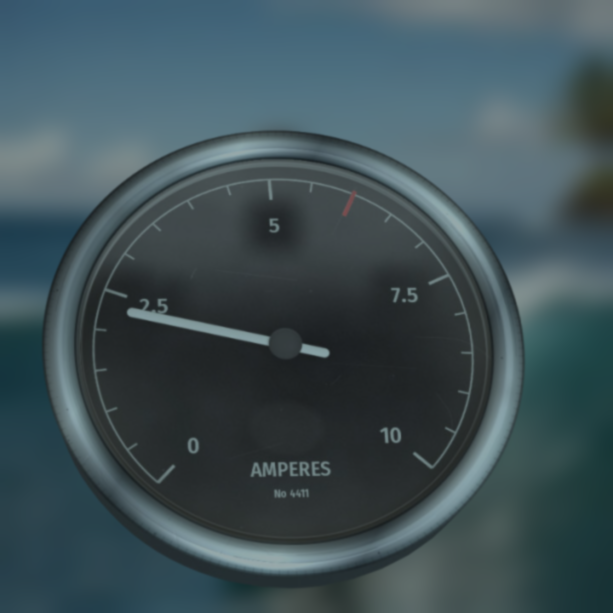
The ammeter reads 2.25 (A)
